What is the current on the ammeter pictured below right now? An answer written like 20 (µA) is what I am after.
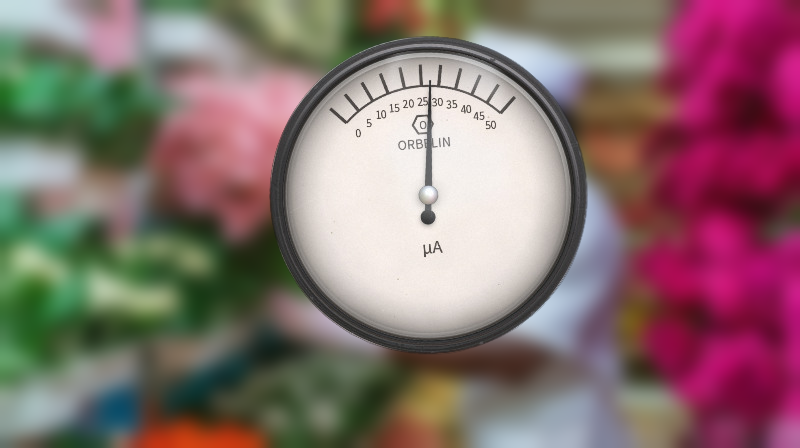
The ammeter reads 27.5 (µA)
